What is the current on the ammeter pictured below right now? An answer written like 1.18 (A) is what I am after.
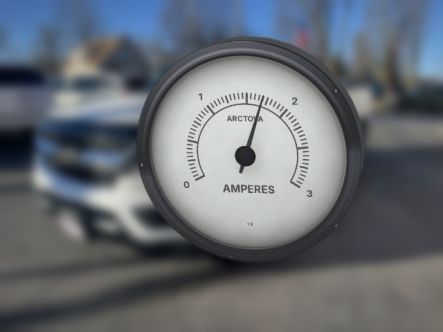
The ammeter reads 1.7 (A)
